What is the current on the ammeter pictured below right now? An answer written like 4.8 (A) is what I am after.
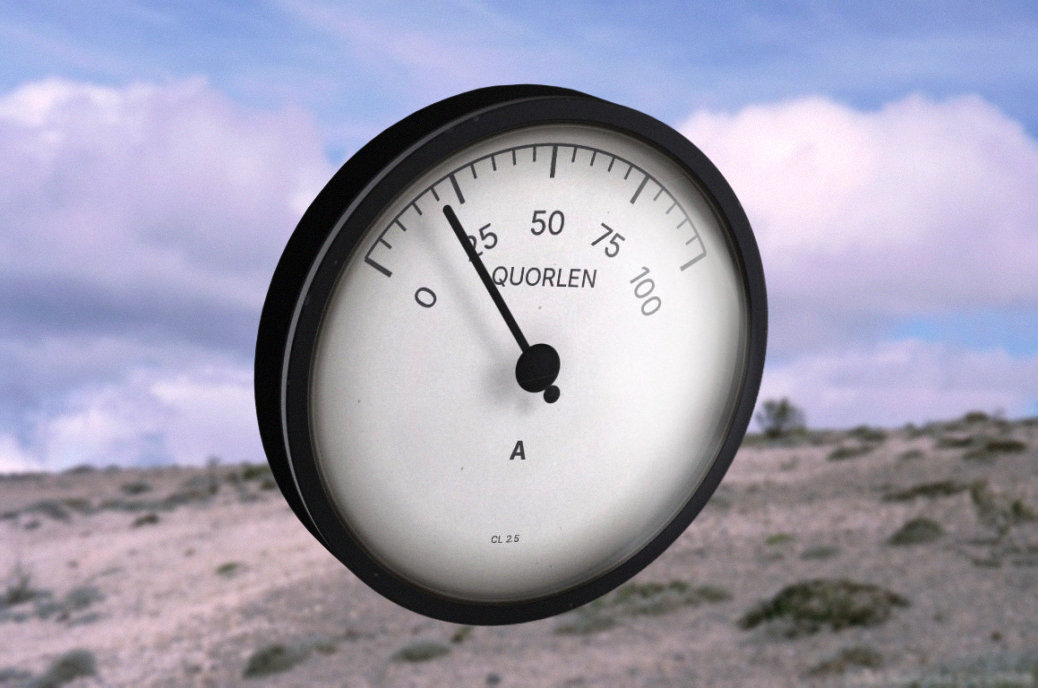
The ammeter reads 20 (A)
